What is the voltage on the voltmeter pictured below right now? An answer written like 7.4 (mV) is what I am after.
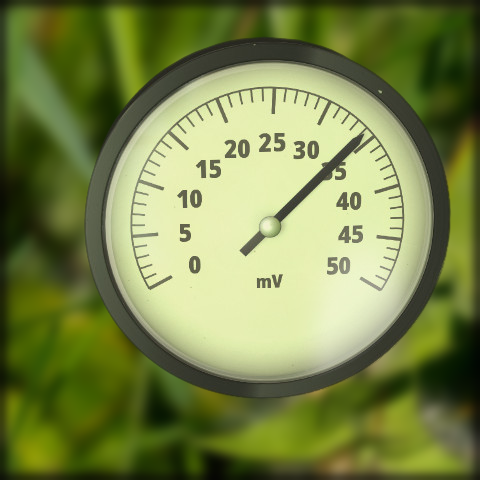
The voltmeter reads 34 (mV)
